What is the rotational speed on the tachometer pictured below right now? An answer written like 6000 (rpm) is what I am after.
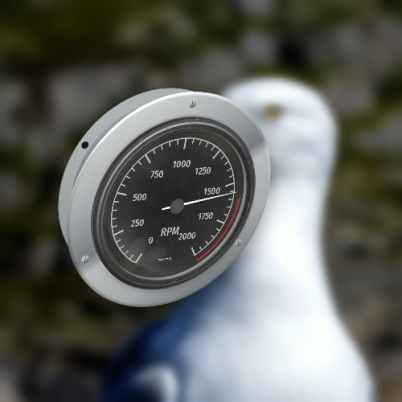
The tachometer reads 1550 (rpm)
